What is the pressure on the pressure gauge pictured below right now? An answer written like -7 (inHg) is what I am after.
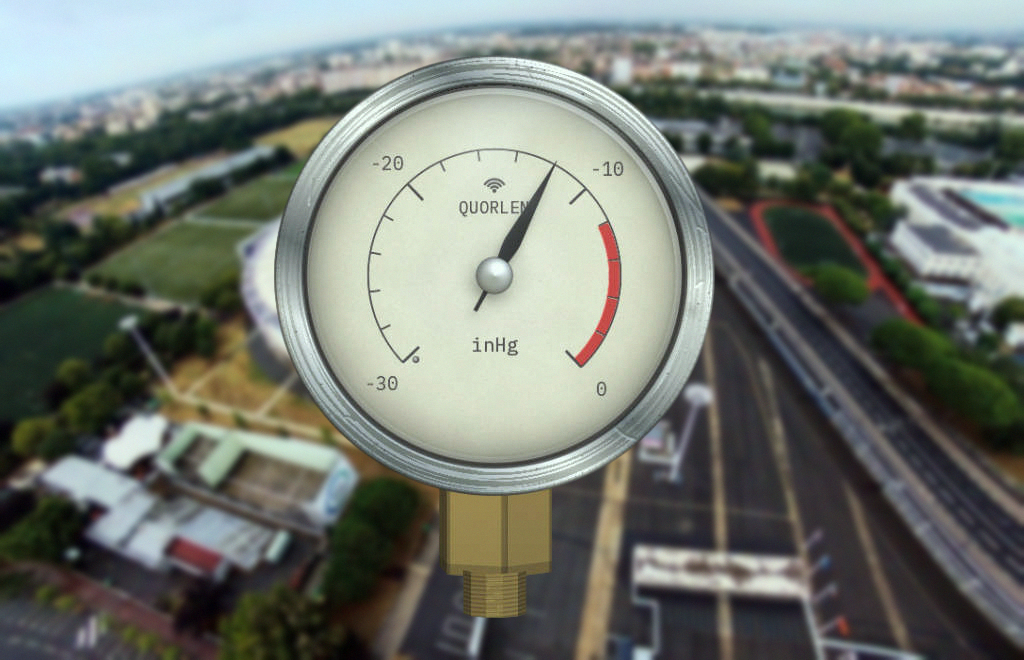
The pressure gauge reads -12 (inHg)
